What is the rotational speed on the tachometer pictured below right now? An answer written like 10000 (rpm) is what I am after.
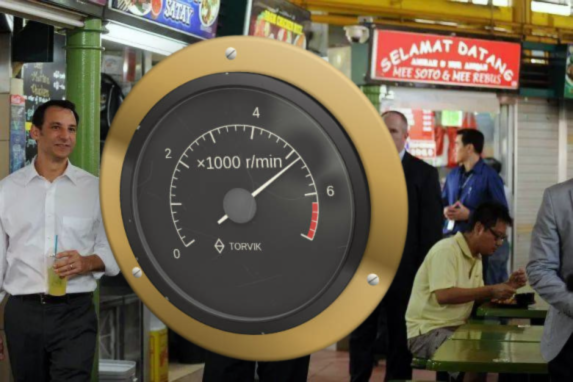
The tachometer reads 5200 (rpm)
